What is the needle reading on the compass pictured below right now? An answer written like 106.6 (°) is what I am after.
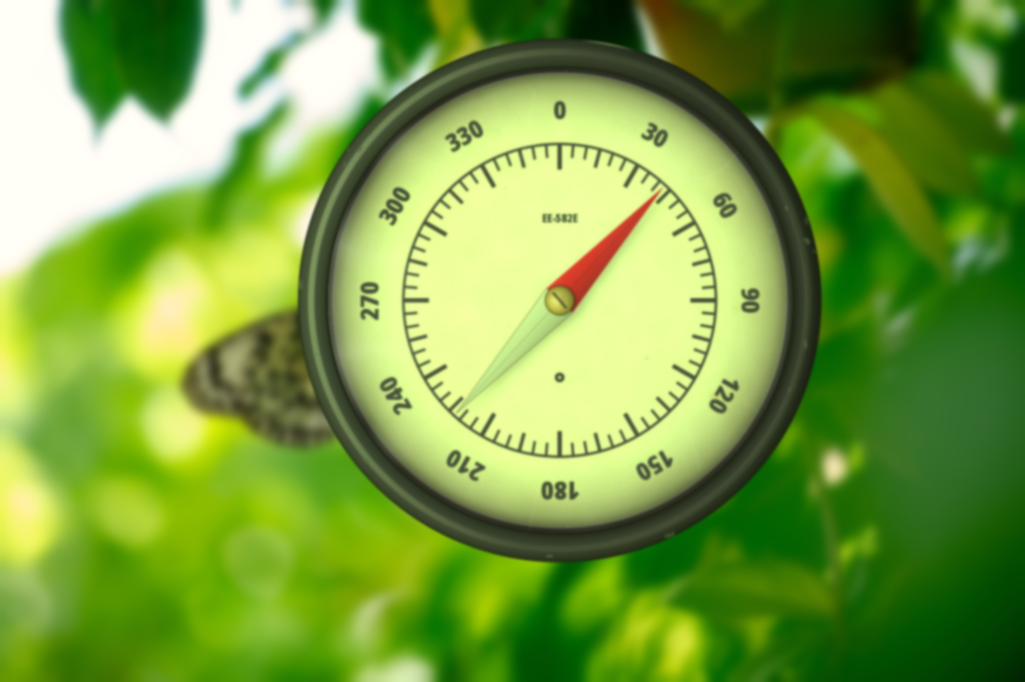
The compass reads 42.5 (°)
